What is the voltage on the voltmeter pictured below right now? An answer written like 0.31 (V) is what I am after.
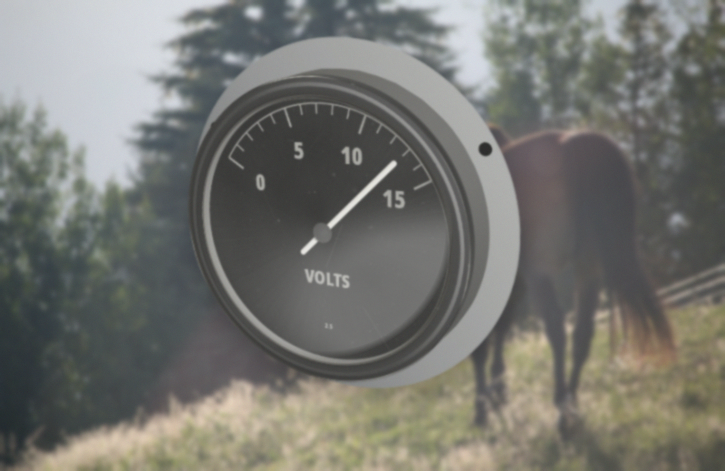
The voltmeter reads 13 (V)
